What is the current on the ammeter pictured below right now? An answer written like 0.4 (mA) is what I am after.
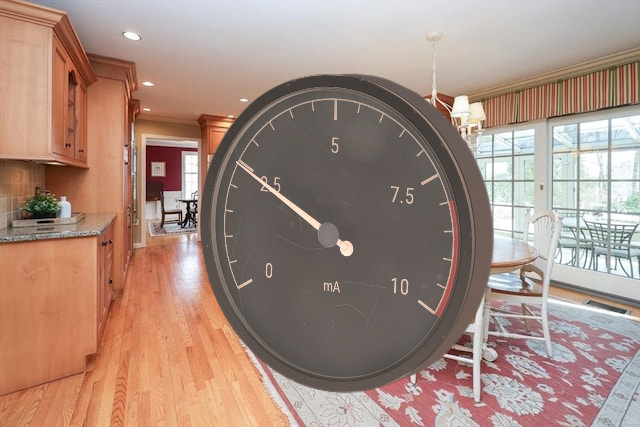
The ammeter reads 2.5 (mA)
